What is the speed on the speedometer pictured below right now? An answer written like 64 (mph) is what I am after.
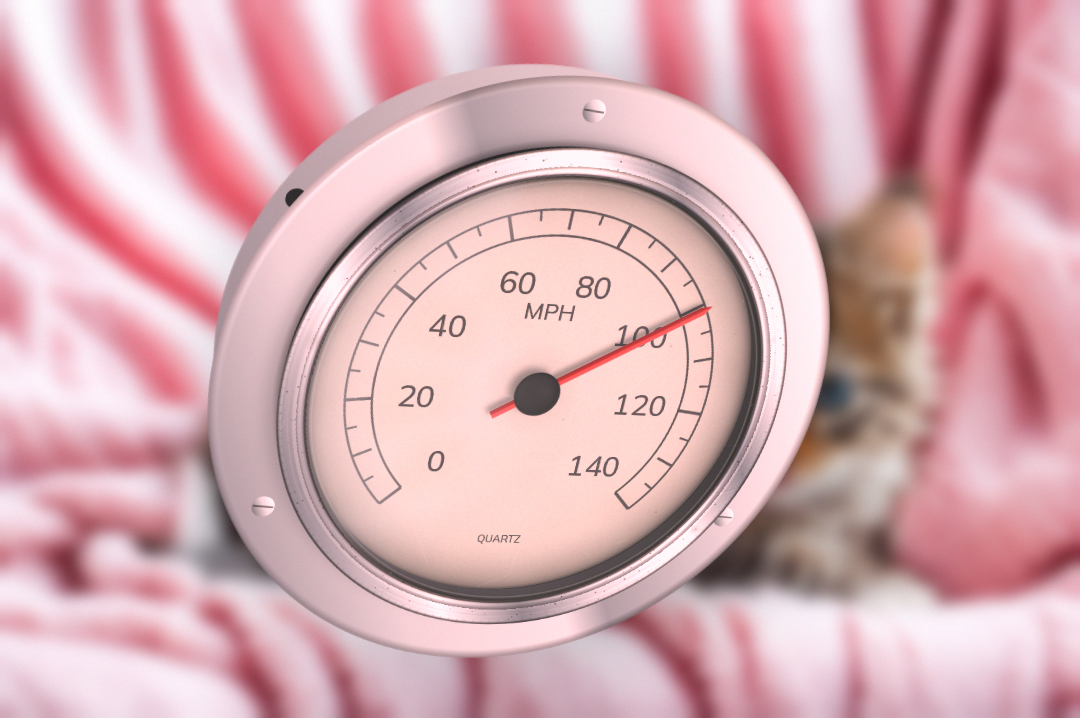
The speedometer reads 100 (mph)
